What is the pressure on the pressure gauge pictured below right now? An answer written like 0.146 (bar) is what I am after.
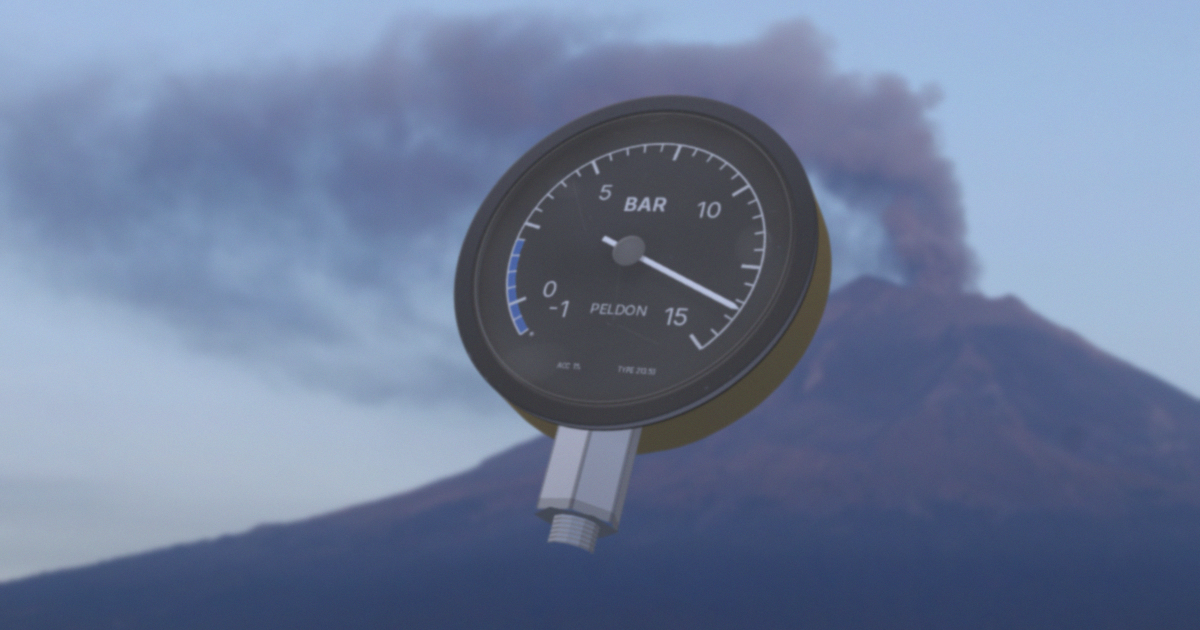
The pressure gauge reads 13.75 (bar)
